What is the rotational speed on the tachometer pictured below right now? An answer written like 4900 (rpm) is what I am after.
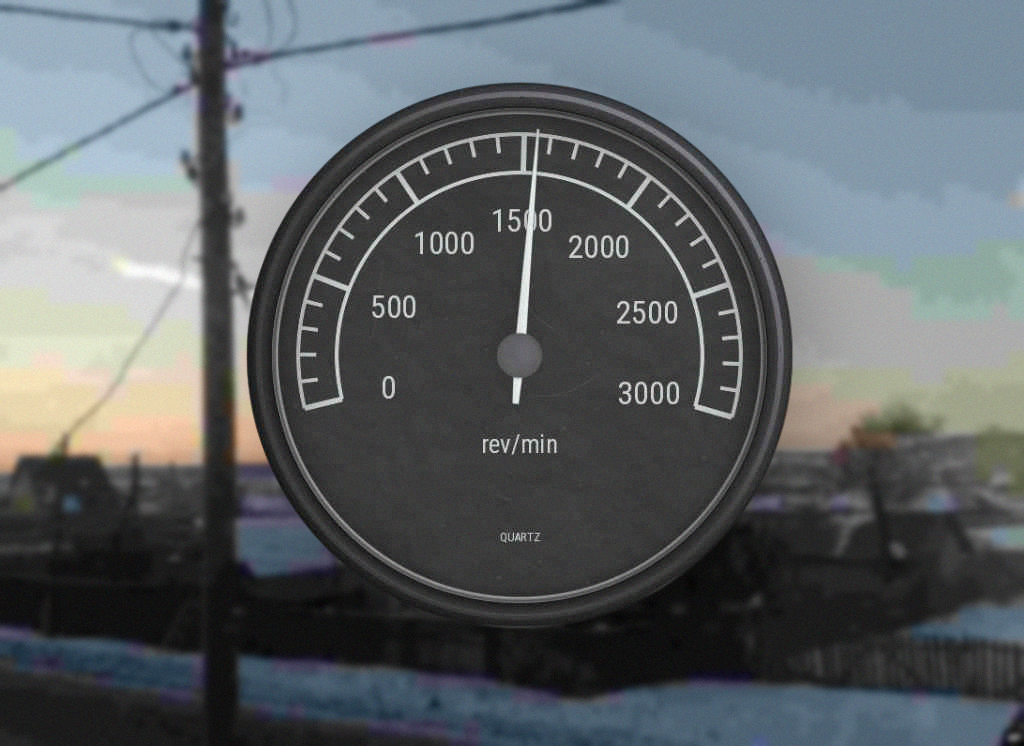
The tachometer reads 1550 (rpm)
